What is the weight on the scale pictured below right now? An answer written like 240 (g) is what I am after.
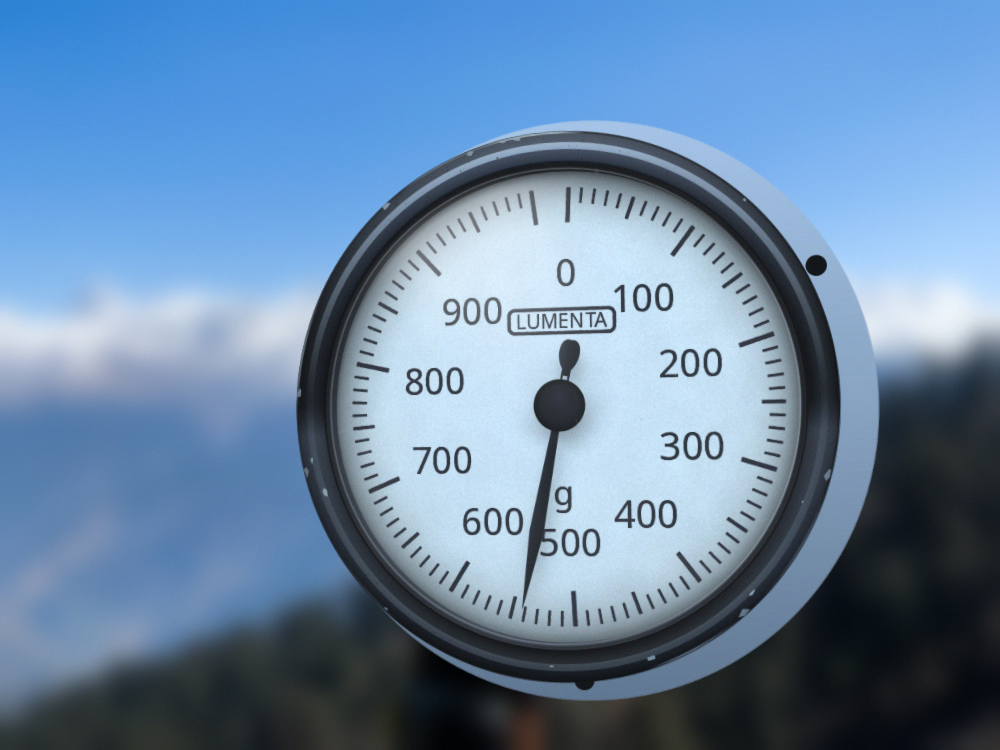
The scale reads 540 (g)
